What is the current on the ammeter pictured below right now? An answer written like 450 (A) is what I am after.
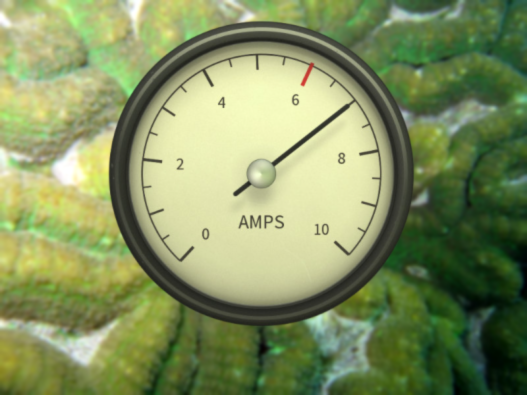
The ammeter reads 7 (A)
